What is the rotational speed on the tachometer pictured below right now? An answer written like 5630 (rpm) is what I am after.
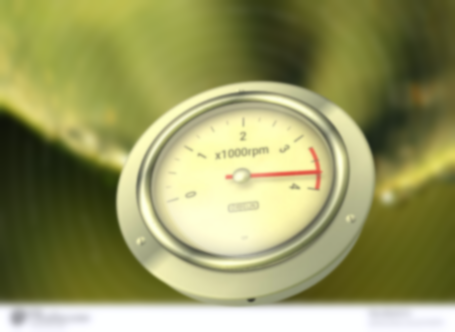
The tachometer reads 3750 (rpm)
